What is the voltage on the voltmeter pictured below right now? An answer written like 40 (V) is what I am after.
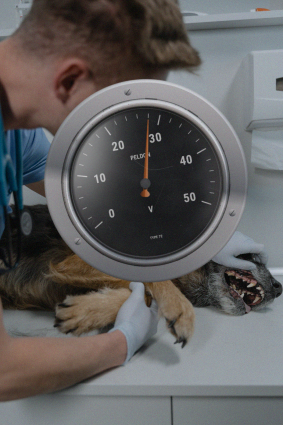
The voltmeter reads 28 (V)
